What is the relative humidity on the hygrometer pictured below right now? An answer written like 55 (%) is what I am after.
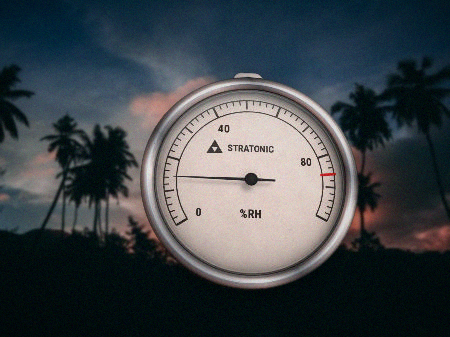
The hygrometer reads 14 (%)
